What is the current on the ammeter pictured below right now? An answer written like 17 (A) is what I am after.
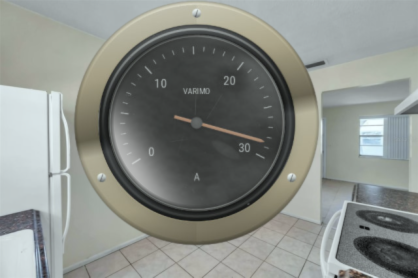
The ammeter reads 28.5 (A)
